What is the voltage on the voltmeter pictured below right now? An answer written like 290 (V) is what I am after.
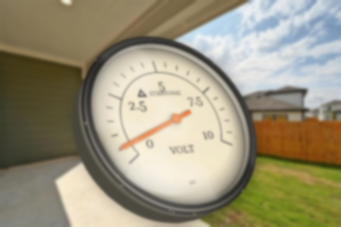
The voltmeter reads 0.5 (V)
